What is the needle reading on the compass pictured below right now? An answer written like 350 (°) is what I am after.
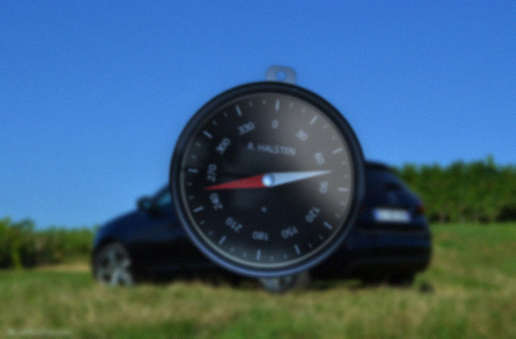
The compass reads 255 (°)
